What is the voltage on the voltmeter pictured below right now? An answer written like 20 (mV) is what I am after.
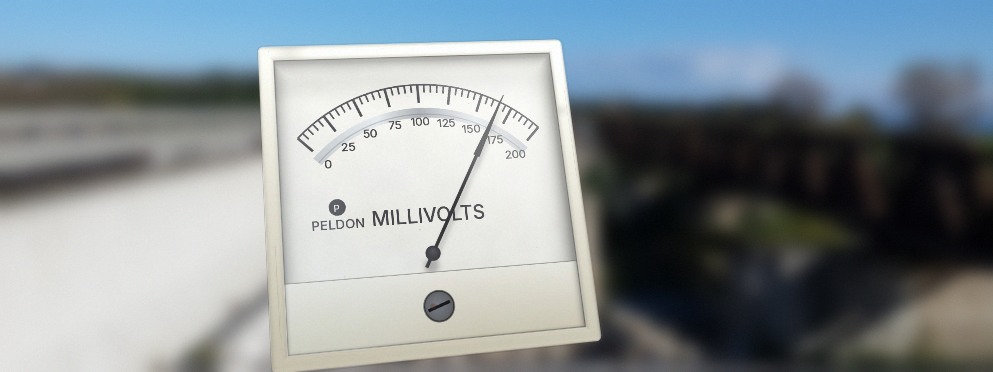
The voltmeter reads 165 (mV)
